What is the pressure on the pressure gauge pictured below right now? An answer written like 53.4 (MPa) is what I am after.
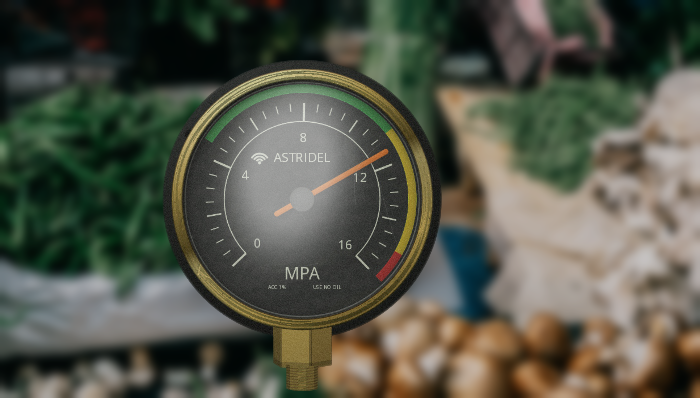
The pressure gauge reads 11.5 (MPa)
